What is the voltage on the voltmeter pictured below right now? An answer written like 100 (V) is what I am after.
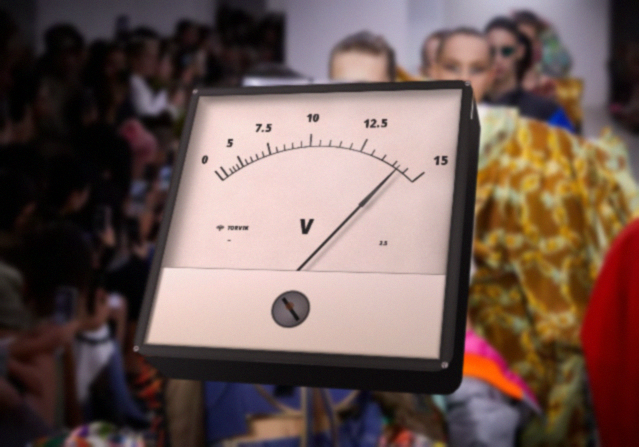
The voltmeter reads 14.25 (V)
